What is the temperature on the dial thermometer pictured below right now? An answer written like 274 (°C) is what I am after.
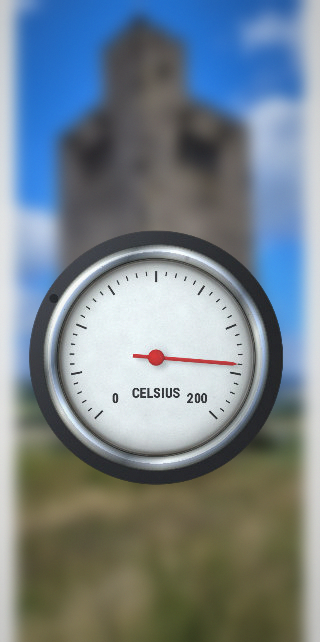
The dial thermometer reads 170 (°C)
